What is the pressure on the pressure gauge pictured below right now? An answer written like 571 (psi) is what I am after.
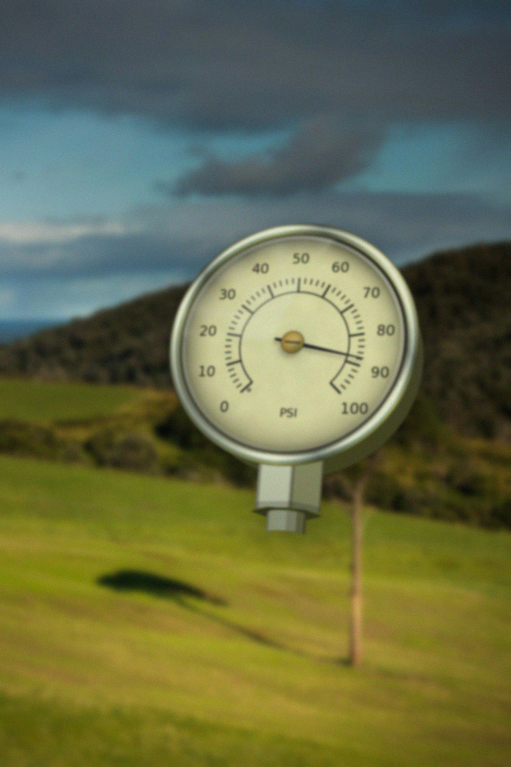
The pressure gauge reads 88 (psi)
